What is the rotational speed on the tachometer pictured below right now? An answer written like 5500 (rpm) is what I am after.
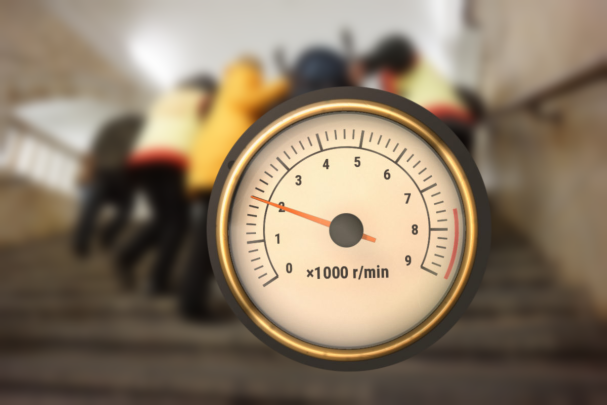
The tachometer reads 2000 (rpm)
